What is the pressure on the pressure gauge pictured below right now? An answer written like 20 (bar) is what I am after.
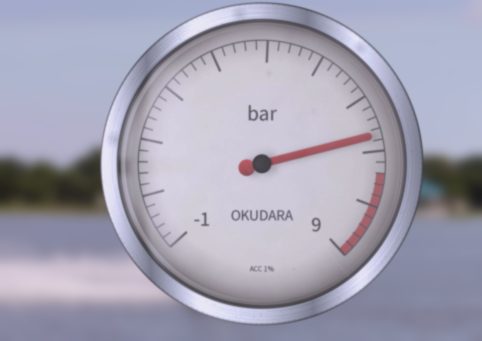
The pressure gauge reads 6.7 (bar)
